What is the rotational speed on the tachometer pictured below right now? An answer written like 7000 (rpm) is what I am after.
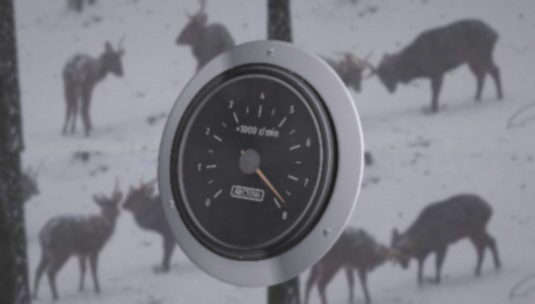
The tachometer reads 7750 (rpm)
